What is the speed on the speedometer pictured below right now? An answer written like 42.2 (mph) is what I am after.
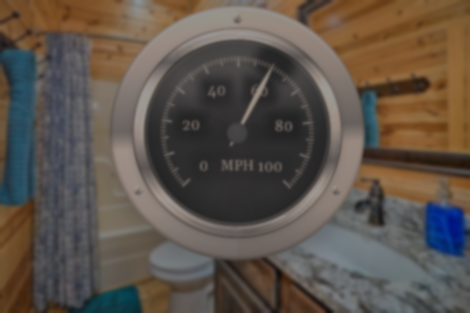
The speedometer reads 60 (mph)
